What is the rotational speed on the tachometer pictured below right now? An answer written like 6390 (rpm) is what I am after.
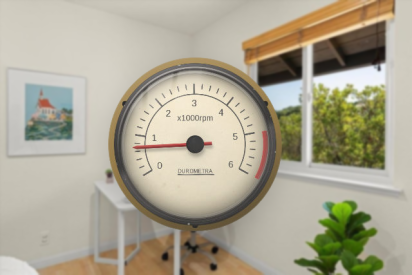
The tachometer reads 700 (rpm)
